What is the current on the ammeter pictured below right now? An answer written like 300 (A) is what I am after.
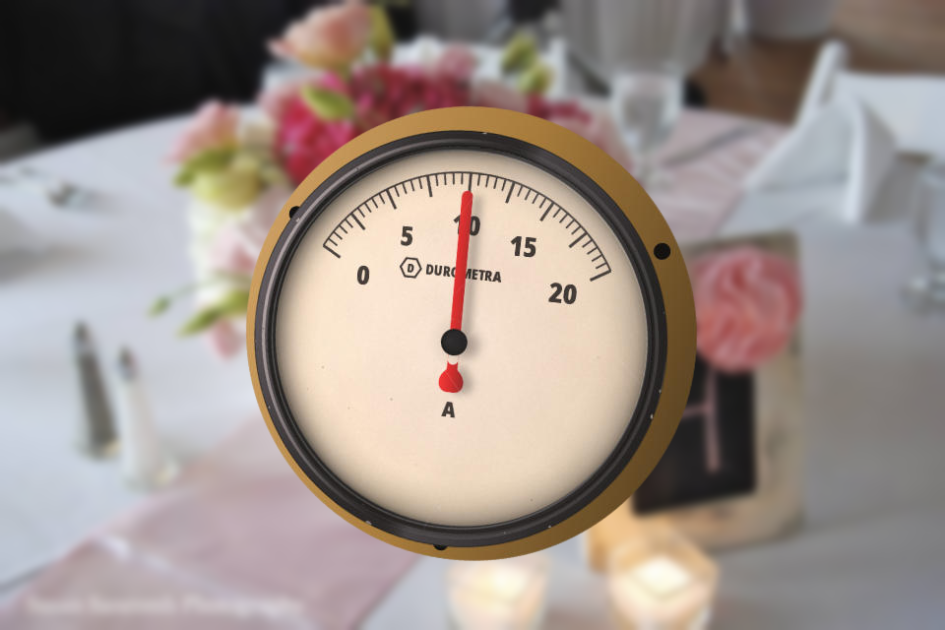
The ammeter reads 10 (A)
